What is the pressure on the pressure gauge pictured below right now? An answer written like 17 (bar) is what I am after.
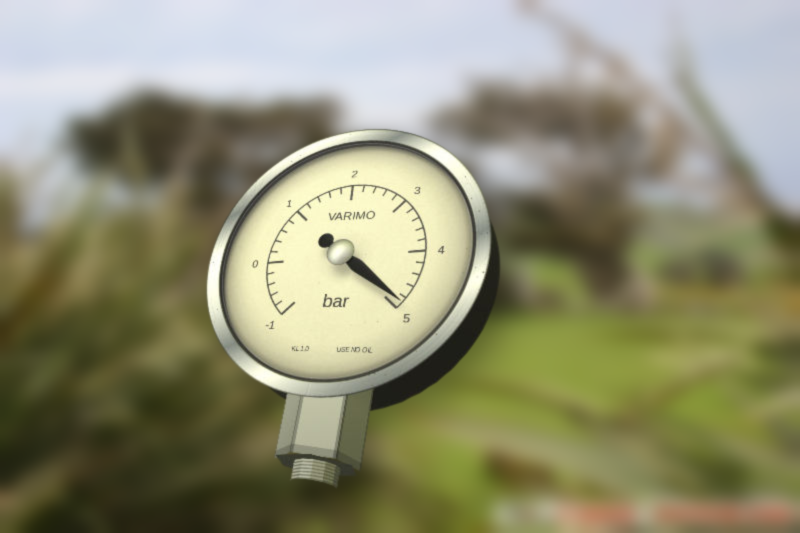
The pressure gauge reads 4.9 (bar)
